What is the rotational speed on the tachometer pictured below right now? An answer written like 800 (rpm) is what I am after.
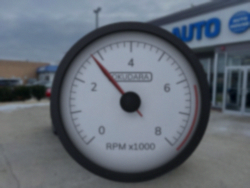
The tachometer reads 2800 (rpm)
